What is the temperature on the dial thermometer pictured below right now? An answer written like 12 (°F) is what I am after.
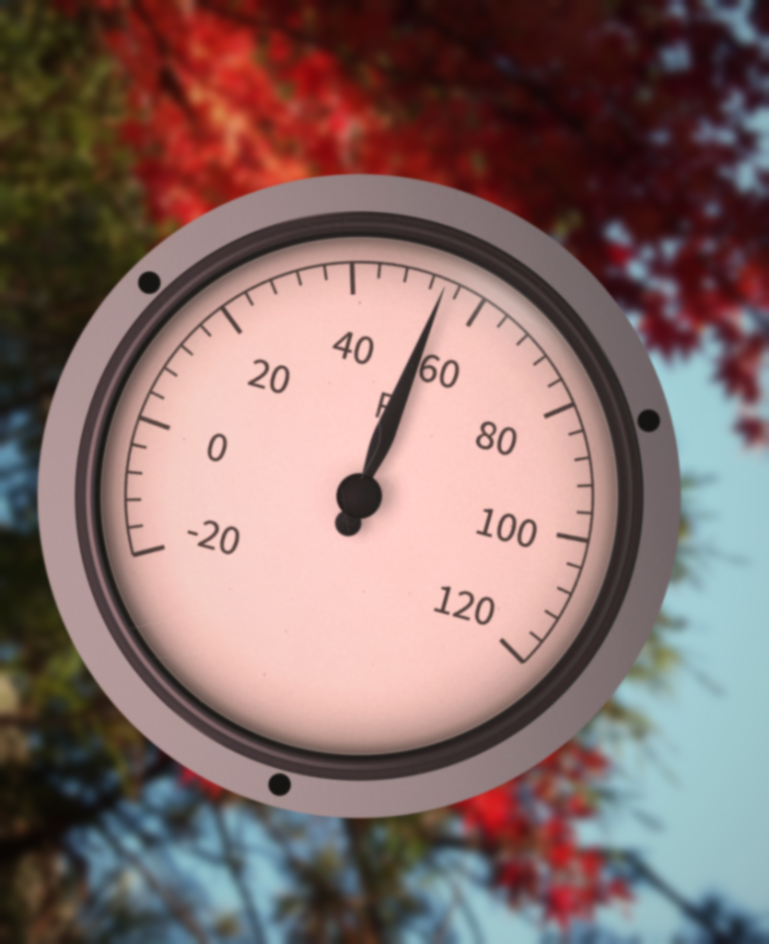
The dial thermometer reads 54 (°F)
